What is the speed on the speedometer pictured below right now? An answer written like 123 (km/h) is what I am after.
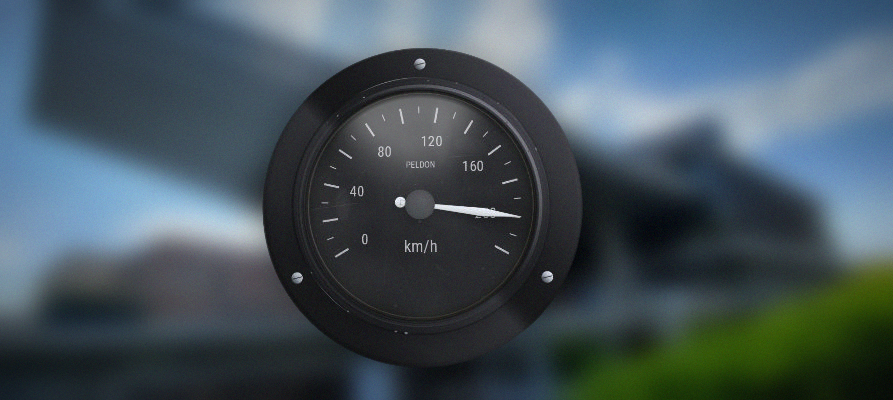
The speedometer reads 200 (km/h)
